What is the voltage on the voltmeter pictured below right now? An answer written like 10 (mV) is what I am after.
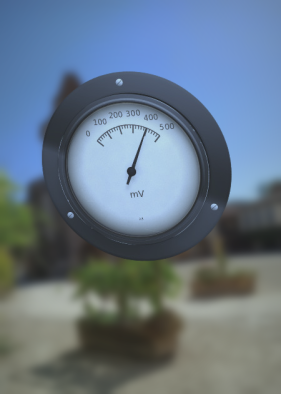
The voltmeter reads 400 (mV)
